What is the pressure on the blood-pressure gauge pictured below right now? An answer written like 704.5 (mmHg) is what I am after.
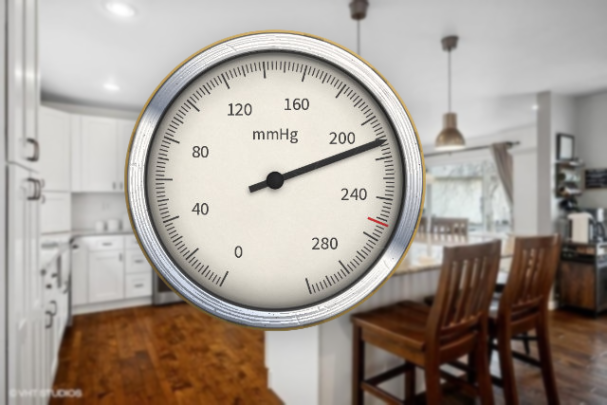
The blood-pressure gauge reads 212 (mmHg)
